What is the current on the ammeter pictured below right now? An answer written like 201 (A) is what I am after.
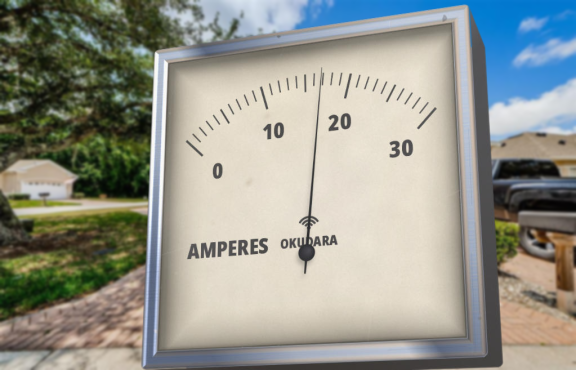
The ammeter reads 17 (A)
